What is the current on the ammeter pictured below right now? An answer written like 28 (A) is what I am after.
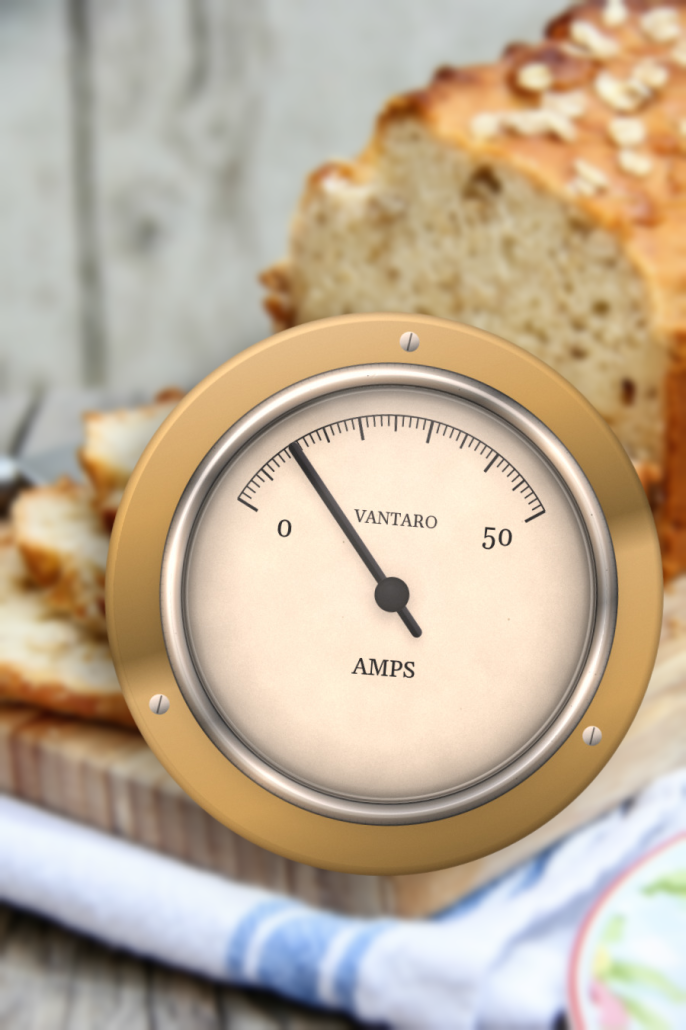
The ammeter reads 10 (A)
